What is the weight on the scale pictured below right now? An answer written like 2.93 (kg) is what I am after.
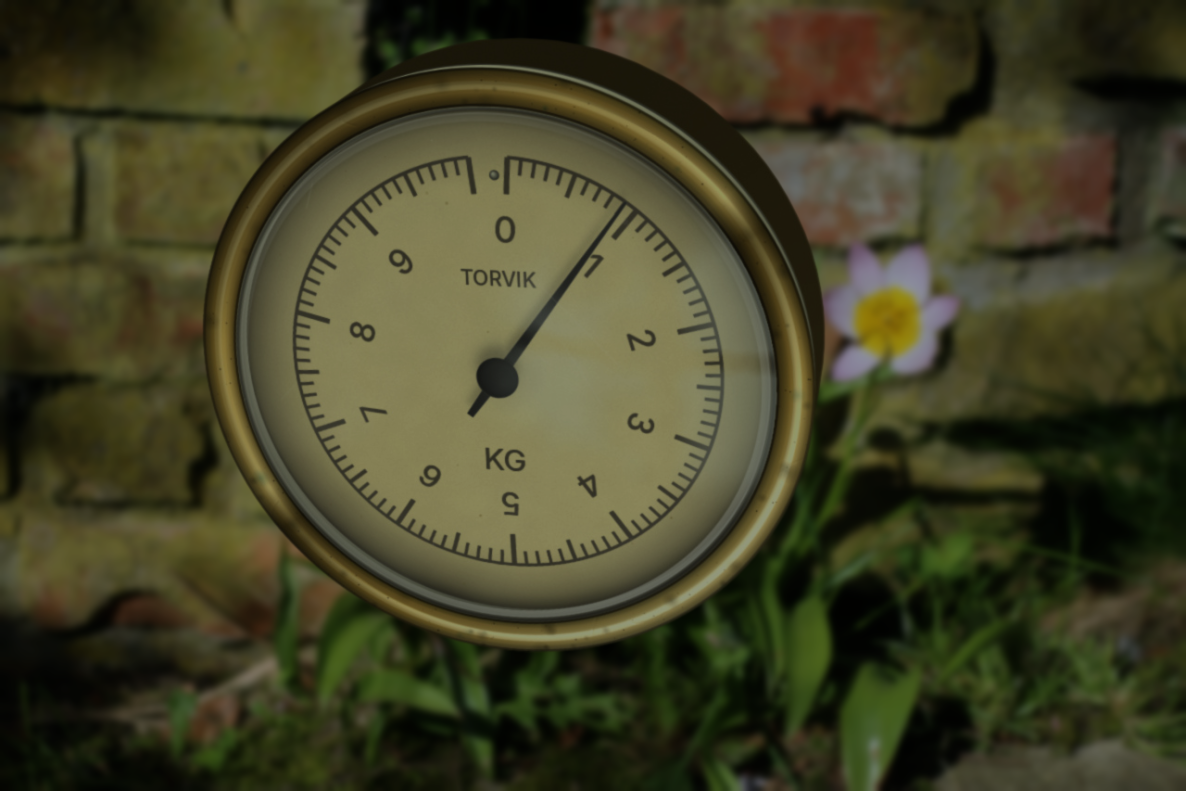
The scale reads 0.9 (kg)
